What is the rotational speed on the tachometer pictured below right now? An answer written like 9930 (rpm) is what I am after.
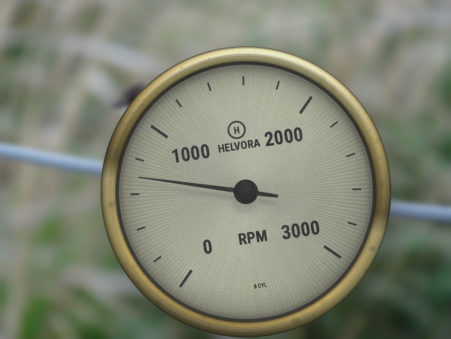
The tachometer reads 700 (rpm)
